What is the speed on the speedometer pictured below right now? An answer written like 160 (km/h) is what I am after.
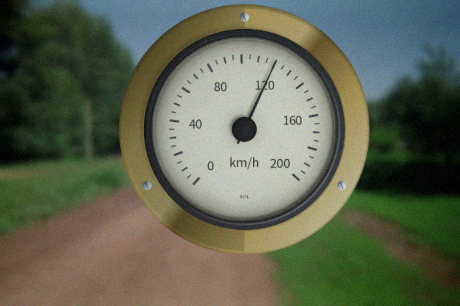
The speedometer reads 120 (km/h)
